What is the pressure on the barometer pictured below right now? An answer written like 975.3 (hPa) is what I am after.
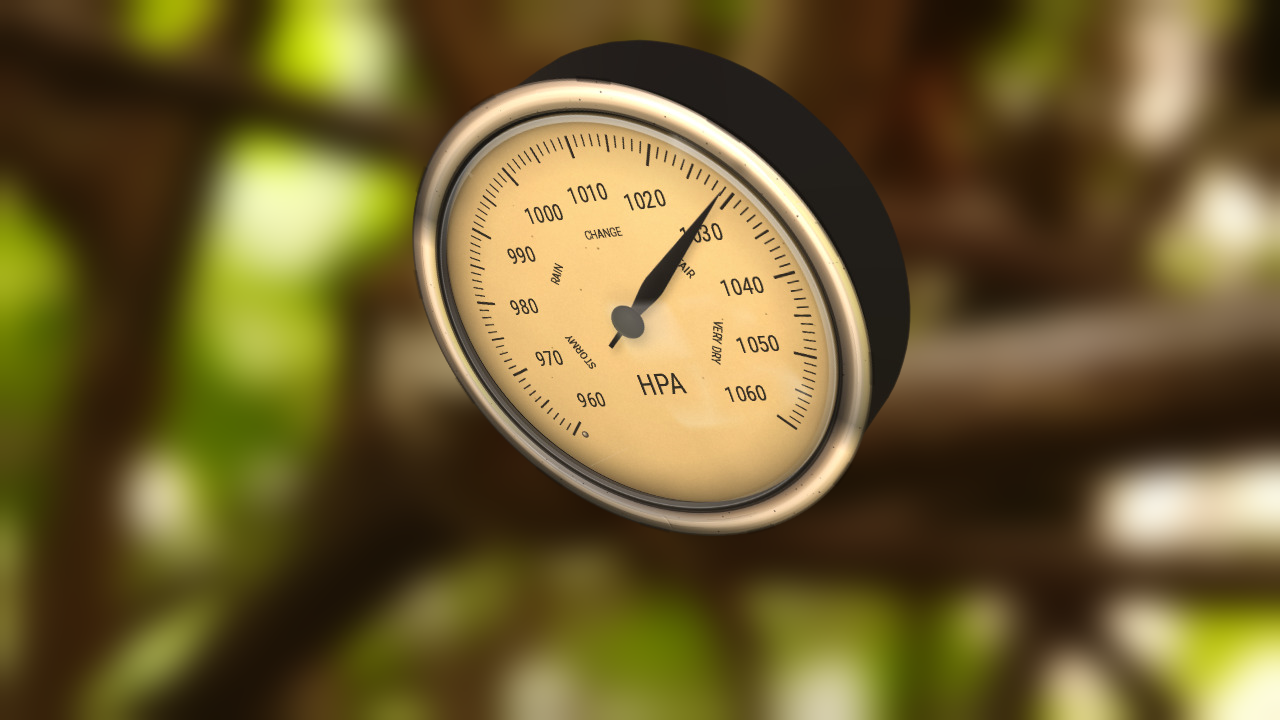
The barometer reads 1029 (hPa)
